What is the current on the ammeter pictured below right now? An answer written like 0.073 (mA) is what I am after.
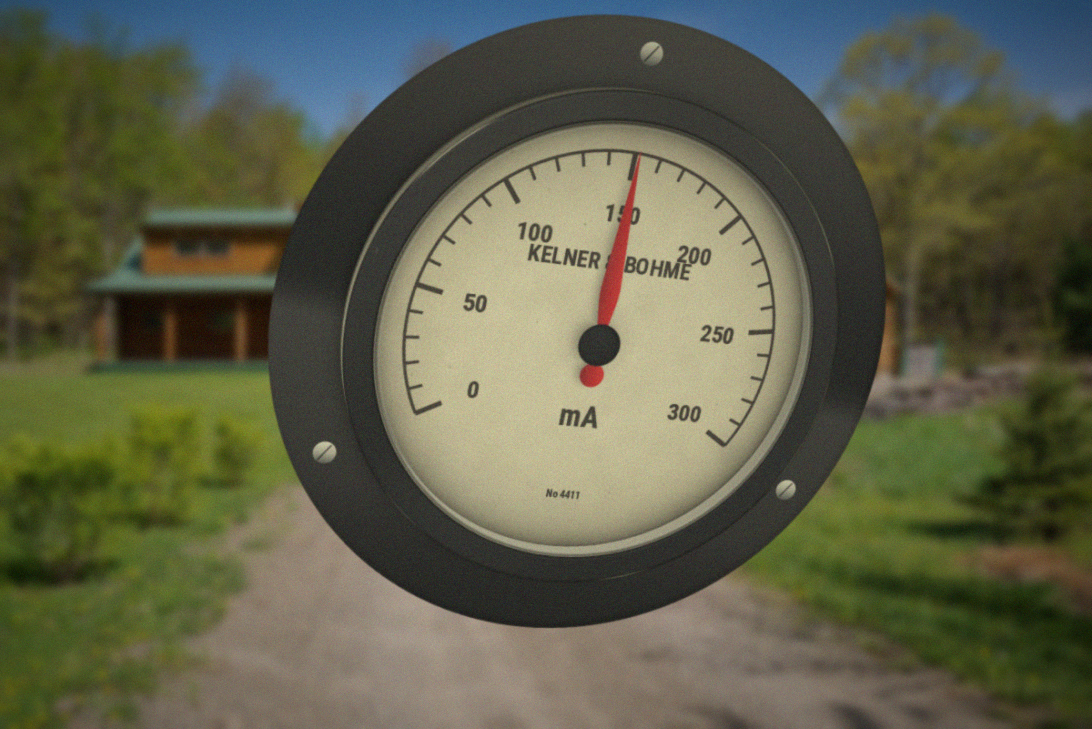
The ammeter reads 150 (mA)
